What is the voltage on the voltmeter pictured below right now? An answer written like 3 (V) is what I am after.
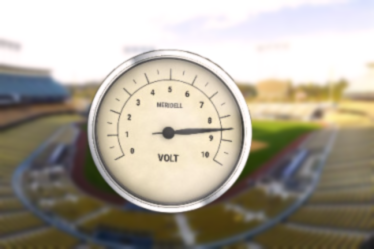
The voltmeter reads 8.5 (V)
